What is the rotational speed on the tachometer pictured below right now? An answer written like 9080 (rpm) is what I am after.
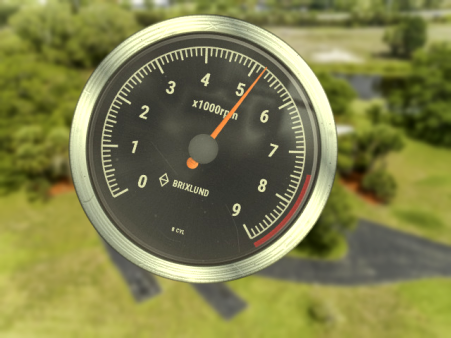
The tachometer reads 5200 (rpm)
